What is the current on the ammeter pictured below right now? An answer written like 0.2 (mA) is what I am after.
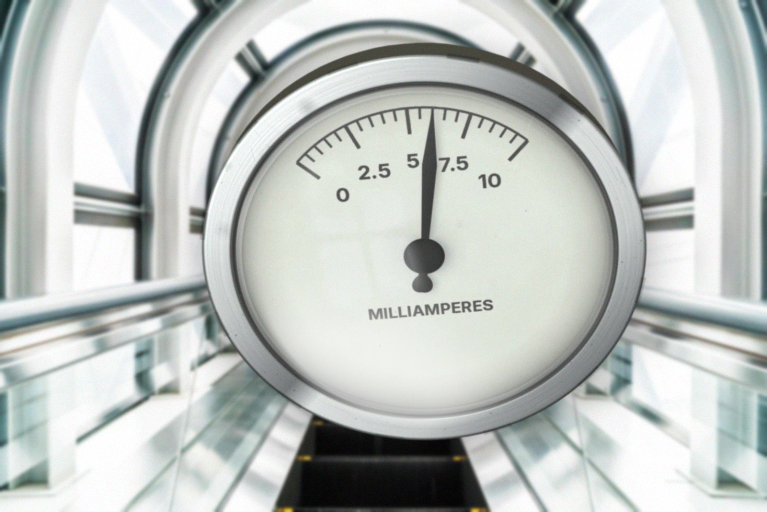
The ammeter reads 6 (mA)
